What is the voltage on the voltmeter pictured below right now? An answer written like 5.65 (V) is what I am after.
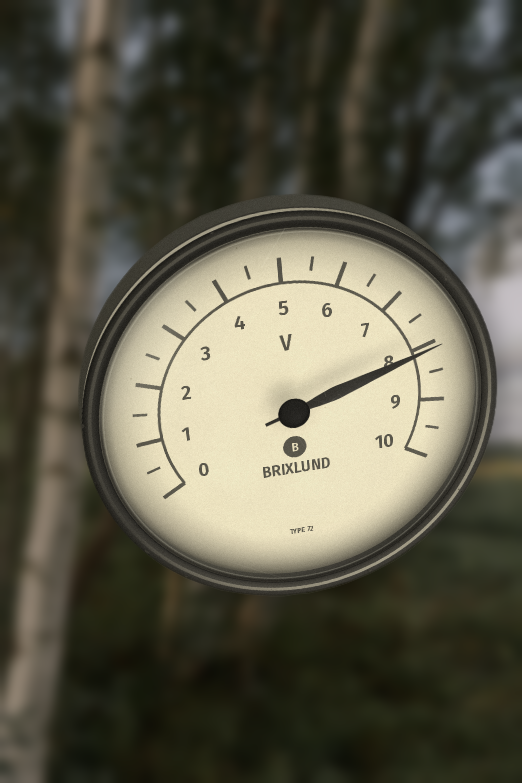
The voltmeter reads 8 (V)
